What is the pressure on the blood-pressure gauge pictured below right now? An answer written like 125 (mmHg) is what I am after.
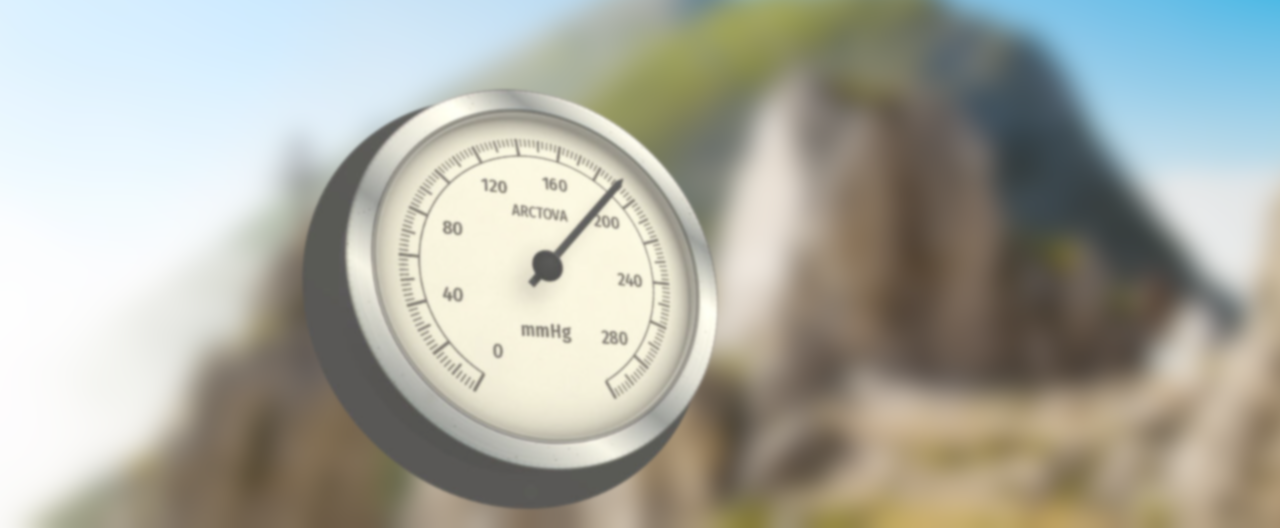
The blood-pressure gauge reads 190 (mmHg)
